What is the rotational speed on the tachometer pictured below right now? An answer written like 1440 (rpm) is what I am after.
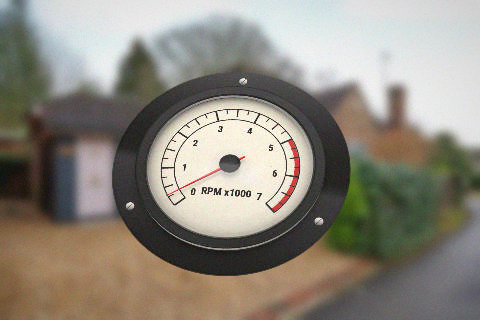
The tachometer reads 250 (rpm)
